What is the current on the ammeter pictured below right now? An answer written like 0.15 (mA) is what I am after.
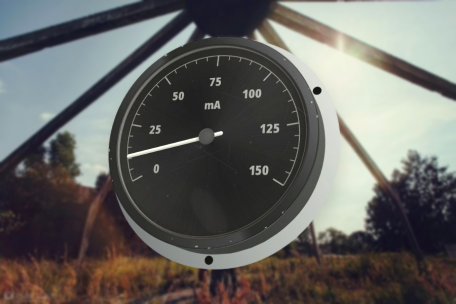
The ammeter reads 10 (mA)
